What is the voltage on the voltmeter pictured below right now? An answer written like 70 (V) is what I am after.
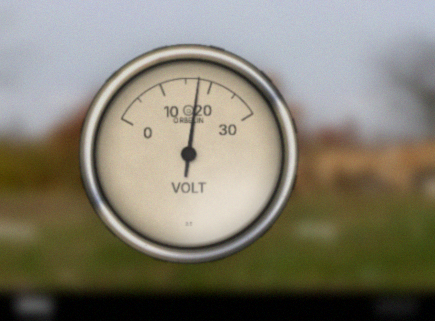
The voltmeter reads 17.5 (V)
